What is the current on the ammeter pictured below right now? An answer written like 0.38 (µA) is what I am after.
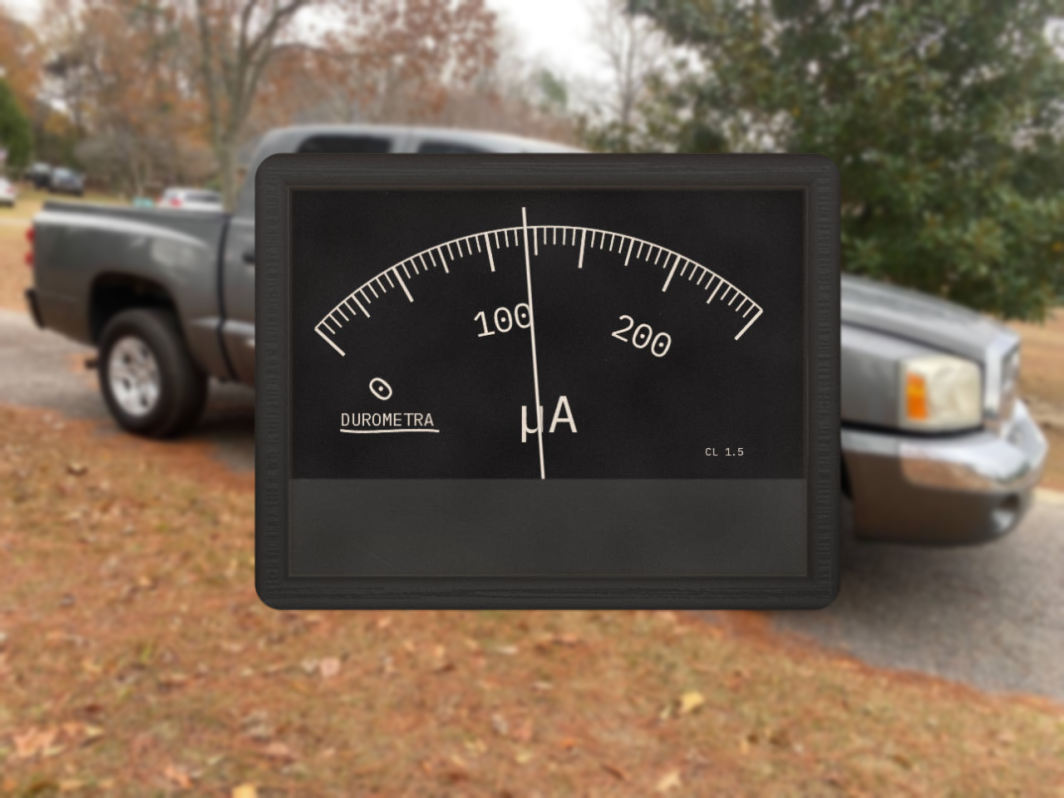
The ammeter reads 120 (µA)
